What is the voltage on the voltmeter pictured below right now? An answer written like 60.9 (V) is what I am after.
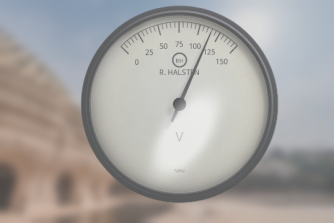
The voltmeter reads 115 (V)
